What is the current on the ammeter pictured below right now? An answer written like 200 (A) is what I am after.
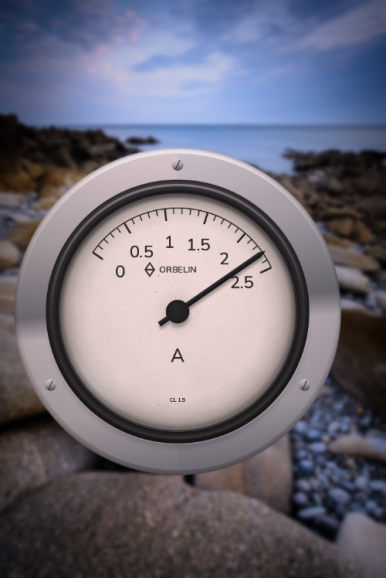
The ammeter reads 2.3 (A)
